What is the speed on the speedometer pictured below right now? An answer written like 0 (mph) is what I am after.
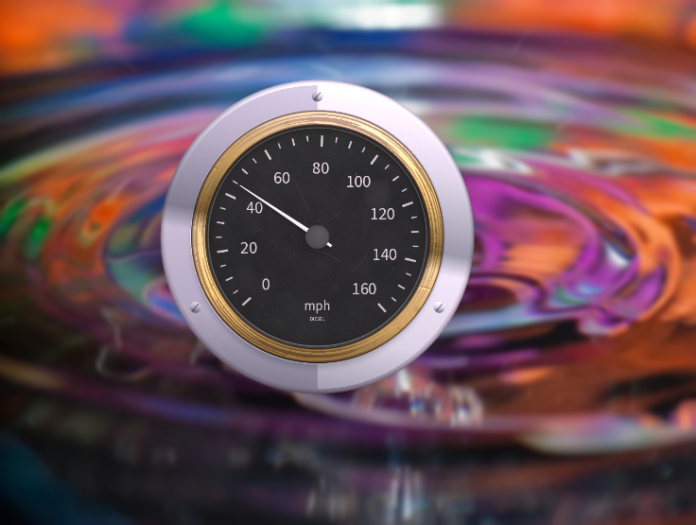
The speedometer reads 45 (mph)
